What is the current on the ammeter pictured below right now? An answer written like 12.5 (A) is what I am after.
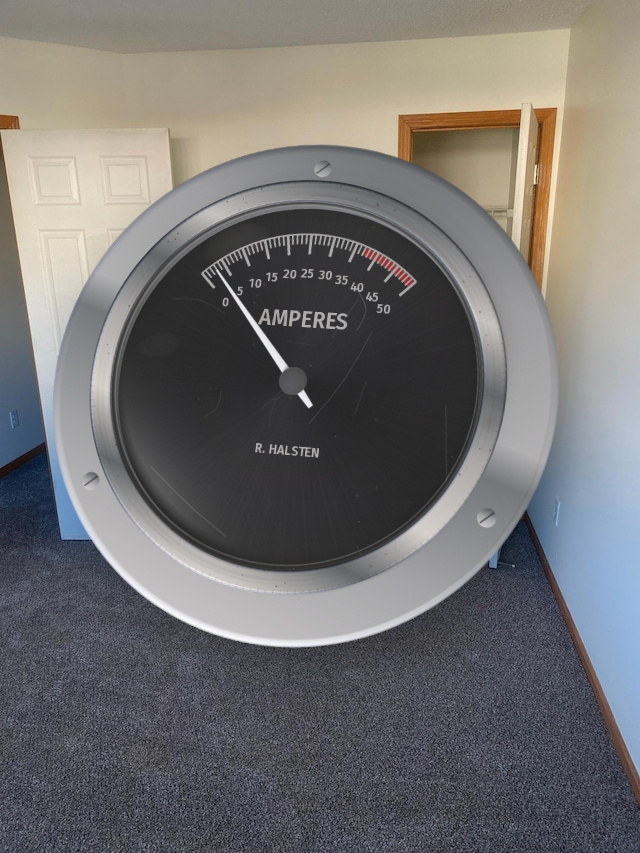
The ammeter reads 3 (A)
